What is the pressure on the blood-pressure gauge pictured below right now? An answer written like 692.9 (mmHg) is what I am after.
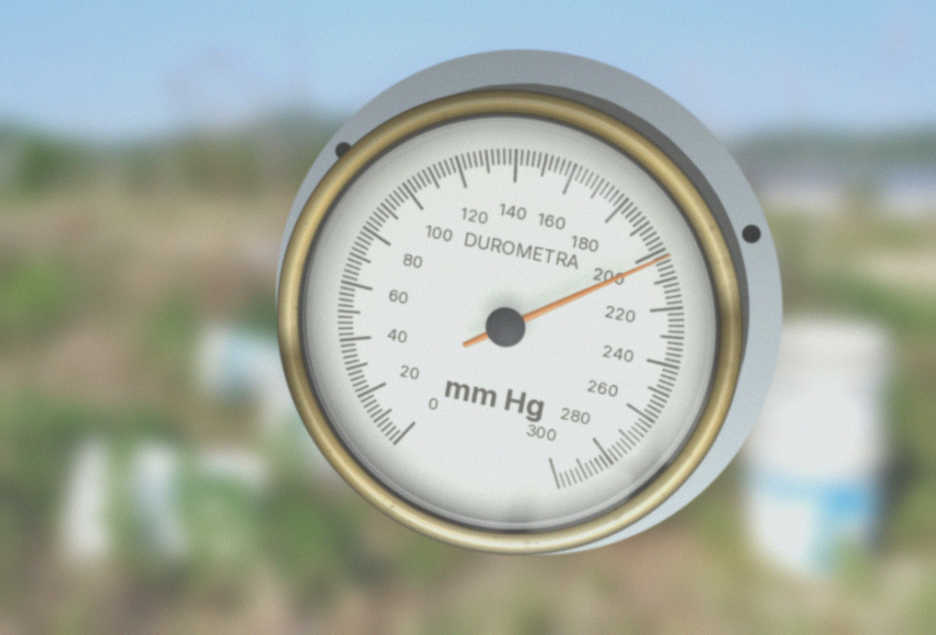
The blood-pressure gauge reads 202 (mmHg)
